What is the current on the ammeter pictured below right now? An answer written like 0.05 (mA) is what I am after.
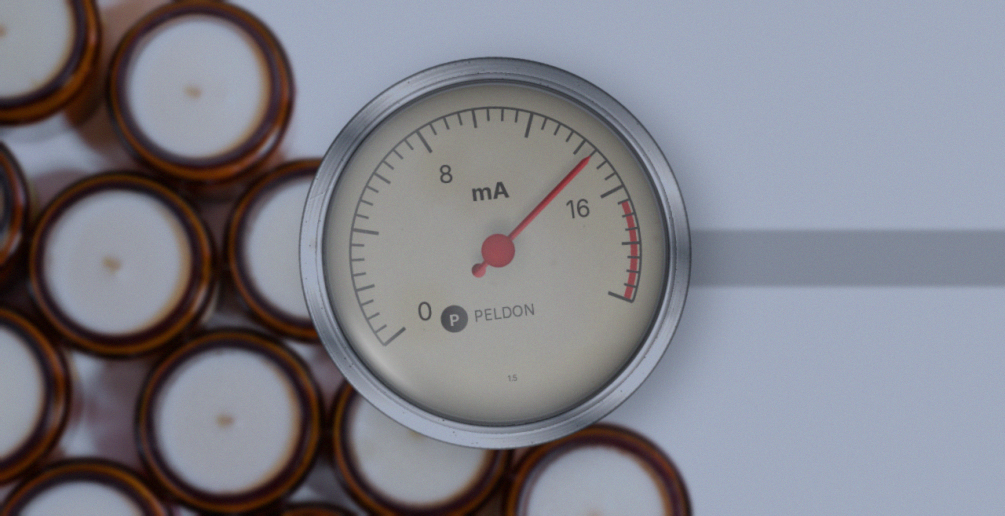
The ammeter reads 14.5 (mA)
